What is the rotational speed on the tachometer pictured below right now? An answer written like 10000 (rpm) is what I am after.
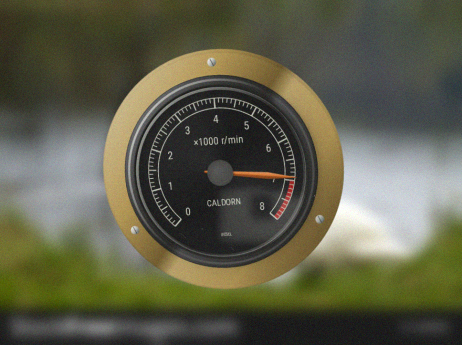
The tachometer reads 6900 (rpm)
